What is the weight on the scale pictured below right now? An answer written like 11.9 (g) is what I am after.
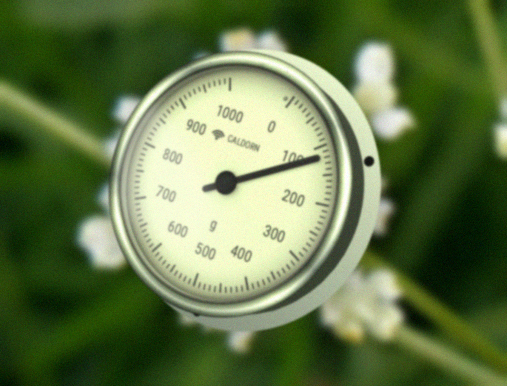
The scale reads 120 (g)
